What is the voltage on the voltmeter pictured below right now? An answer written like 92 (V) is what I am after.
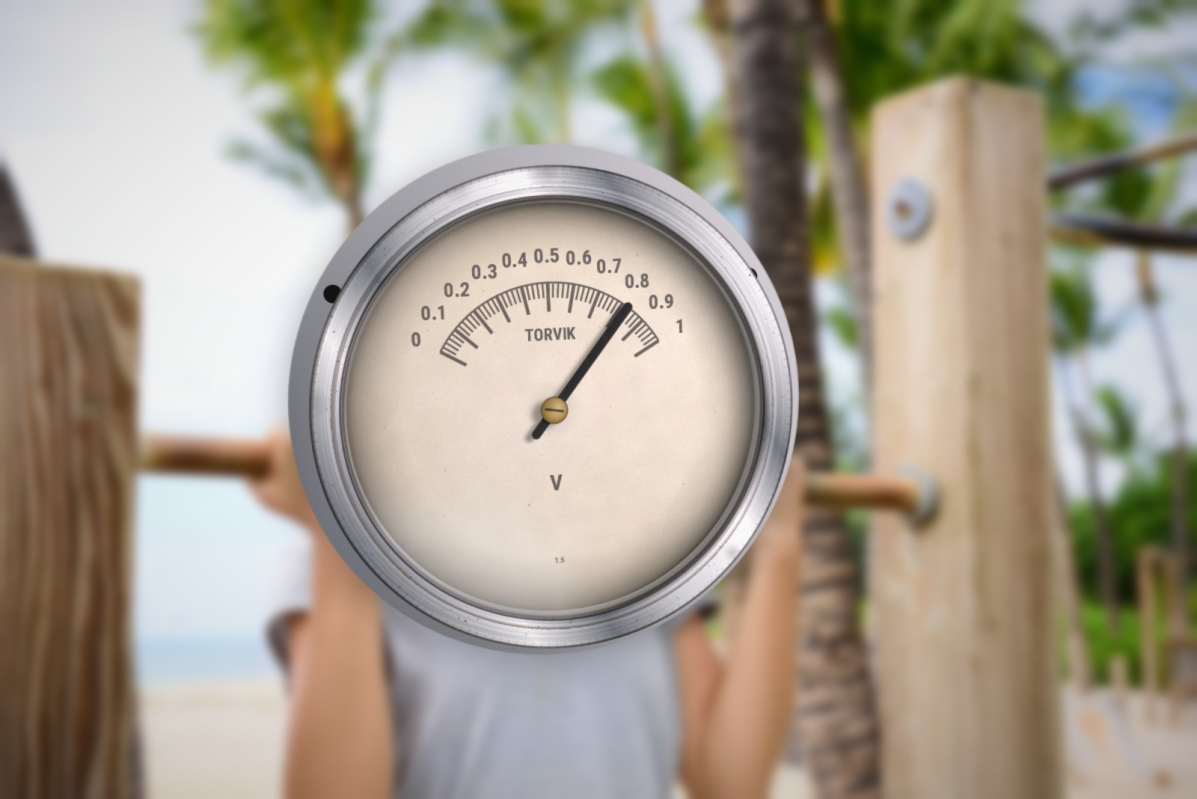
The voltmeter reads 0.82 (V)
